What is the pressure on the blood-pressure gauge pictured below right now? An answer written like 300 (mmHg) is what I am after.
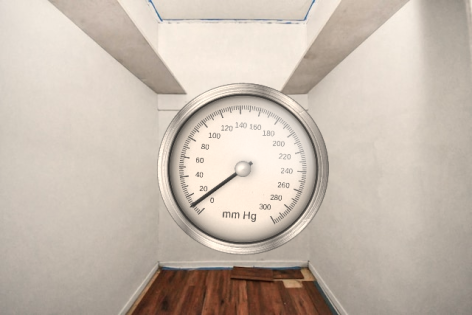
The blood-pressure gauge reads 10 (mmHg)
